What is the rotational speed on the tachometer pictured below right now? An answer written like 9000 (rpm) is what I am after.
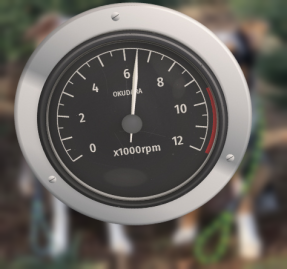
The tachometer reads 6500 (rpm)
